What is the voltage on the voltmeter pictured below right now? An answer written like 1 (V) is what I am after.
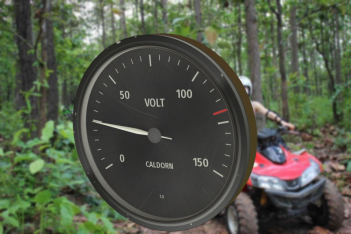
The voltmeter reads 25 (V)
